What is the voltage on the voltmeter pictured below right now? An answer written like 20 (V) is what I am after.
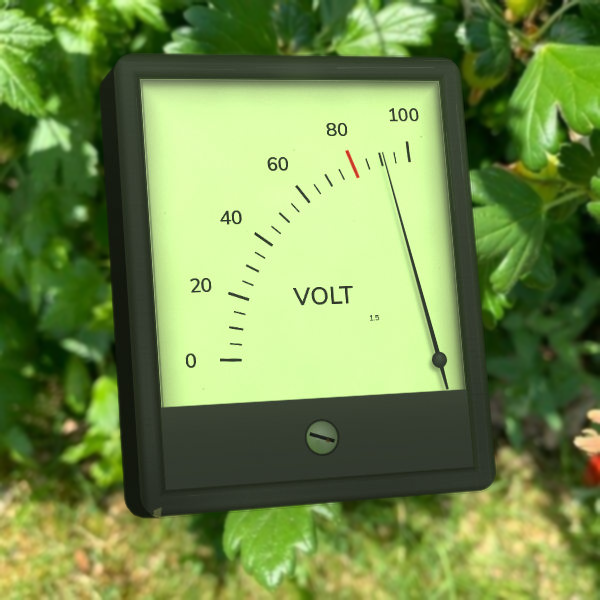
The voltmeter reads 90 (V)
